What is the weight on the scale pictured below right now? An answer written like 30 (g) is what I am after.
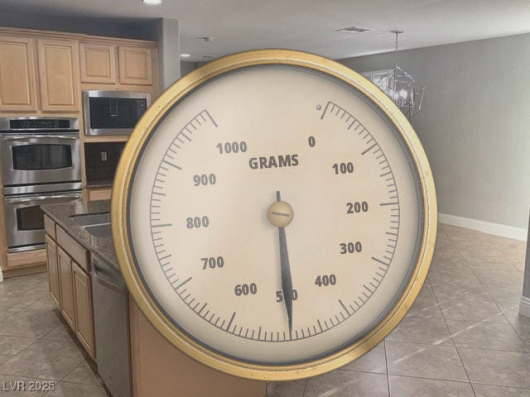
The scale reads 500 (g)
